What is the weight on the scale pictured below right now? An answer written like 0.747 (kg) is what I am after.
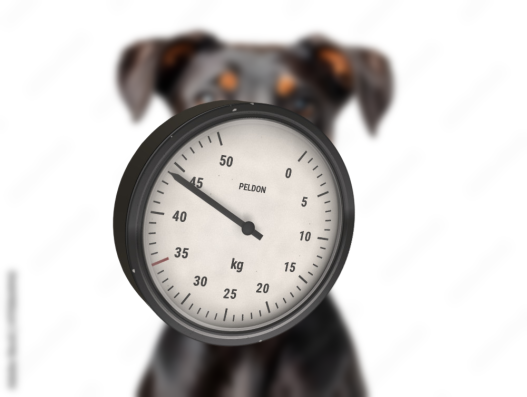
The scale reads 44 (kg)
